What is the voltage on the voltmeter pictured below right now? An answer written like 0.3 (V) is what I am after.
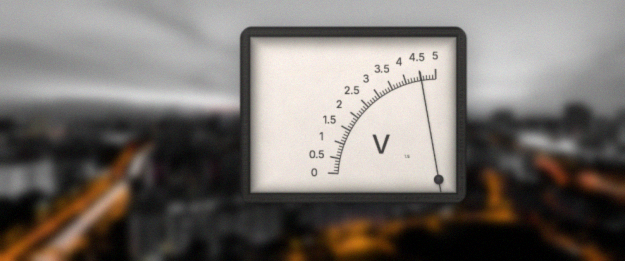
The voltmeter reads 4.5 (V)
